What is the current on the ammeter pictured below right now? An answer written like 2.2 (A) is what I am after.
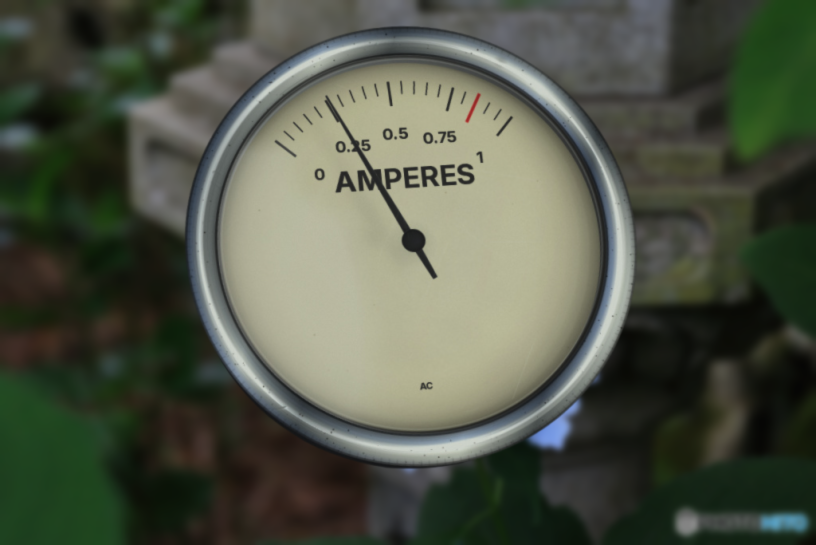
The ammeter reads 0.25 (A)
